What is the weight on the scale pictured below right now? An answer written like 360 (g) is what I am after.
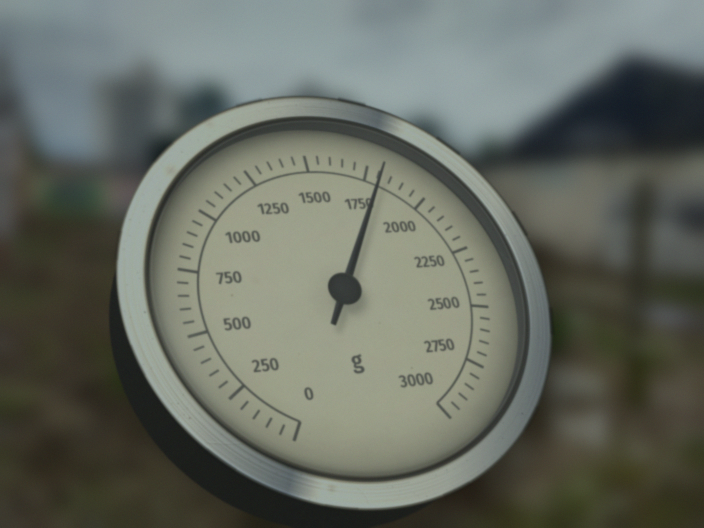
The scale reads 1800 (g)
